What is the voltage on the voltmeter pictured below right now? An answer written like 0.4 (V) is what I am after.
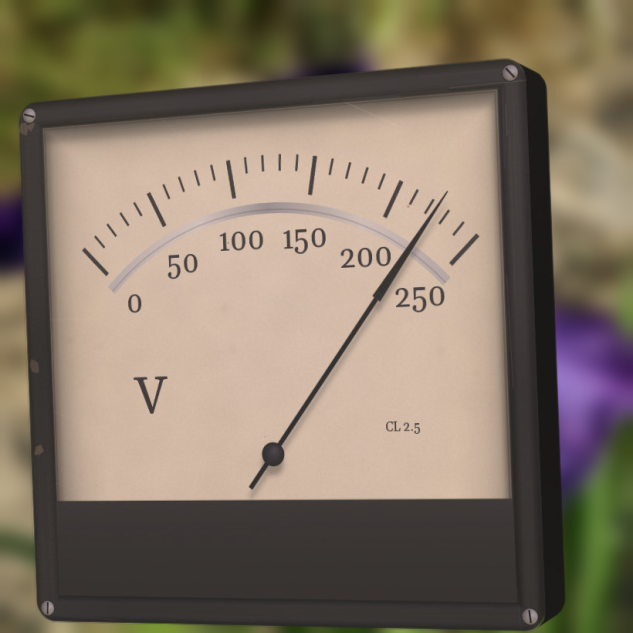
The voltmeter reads 225 (V)
